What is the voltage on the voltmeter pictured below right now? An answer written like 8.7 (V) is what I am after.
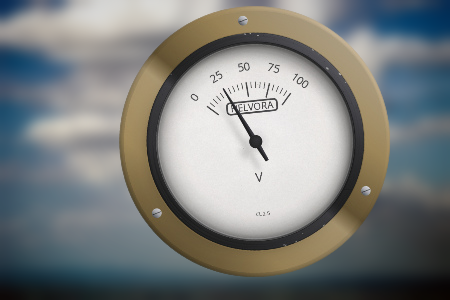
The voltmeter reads 25 (V)
